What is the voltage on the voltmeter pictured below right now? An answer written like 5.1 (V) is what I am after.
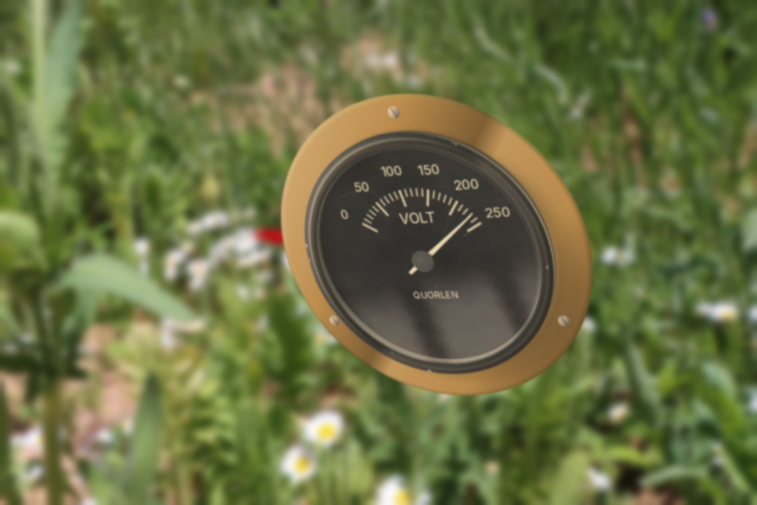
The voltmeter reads 230 (V)
